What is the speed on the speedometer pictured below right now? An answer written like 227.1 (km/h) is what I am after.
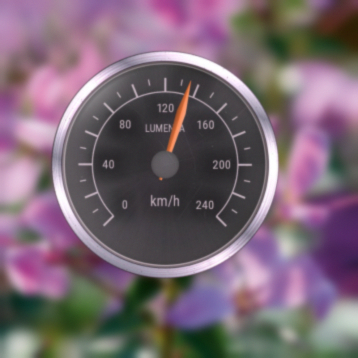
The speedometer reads 135 (km/h)
